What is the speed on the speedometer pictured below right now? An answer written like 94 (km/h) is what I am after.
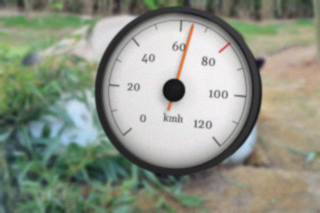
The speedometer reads 65 (km/h)
